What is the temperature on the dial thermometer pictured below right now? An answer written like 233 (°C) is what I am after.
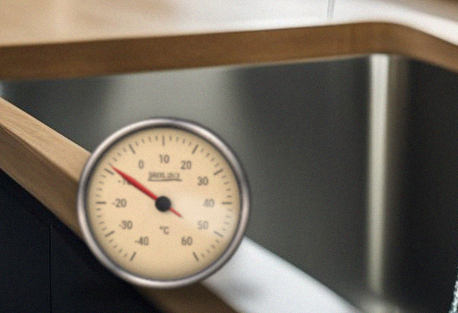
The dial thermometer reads -8 (°C)
